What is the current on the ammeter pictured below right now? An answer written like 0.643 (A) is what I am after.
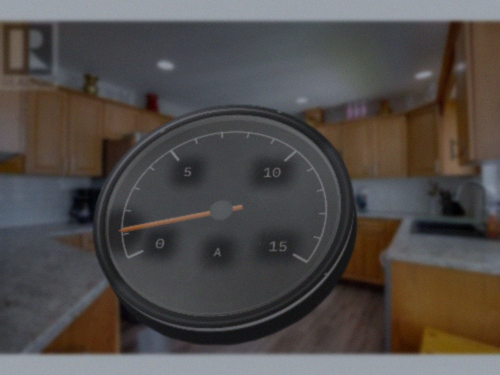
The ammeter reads 1 (A)
